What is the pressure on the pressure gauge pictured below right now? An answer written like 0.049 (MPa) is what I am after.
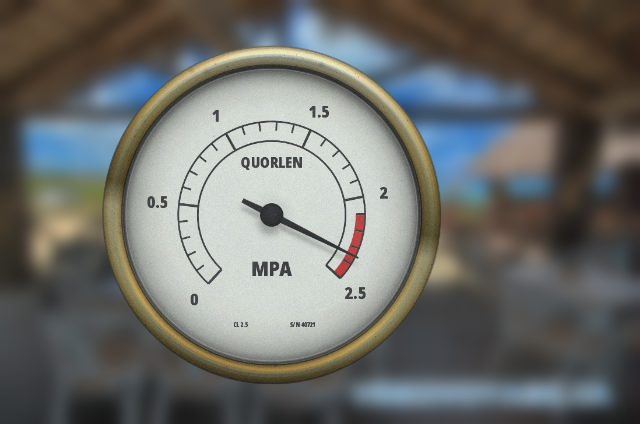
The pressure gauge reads 2.35 (MPa)
